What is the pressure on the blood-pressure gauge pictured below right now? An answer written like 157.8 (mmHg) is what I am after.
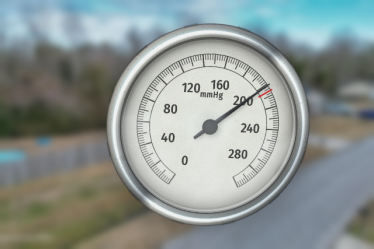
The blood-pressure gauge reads 200 (mmHg)
